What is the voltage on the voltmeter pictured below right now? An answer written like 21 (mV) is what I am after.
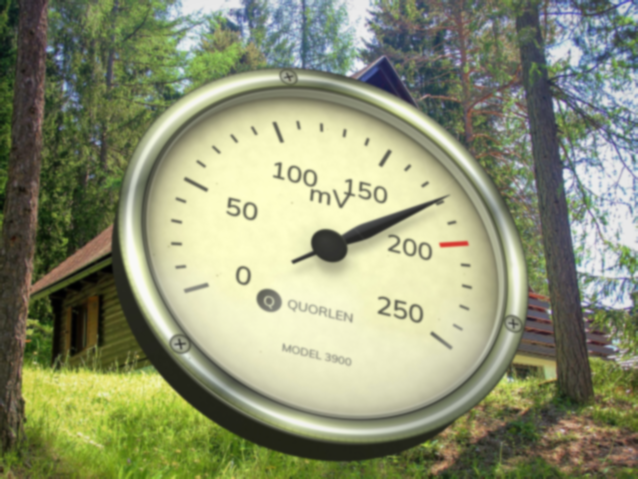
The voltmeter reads 180 (mV)
